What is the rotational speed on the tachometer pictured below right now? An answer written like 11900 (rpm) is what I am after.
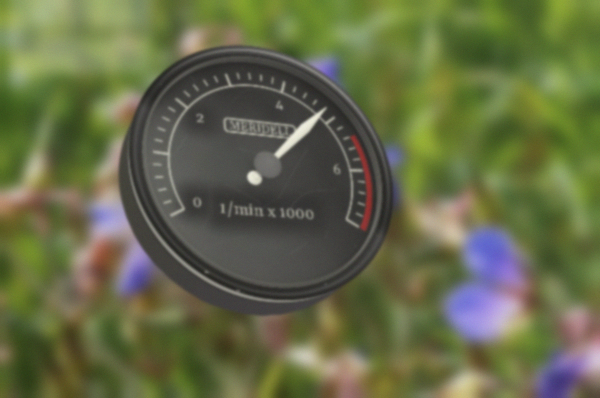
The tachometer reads 4800 (rpm)
